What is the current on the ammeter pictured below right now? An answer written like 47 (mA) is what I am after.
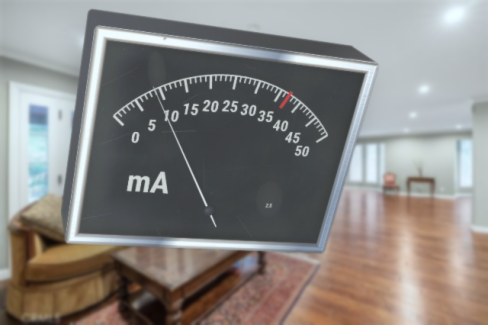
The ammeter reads 9 (mA)
